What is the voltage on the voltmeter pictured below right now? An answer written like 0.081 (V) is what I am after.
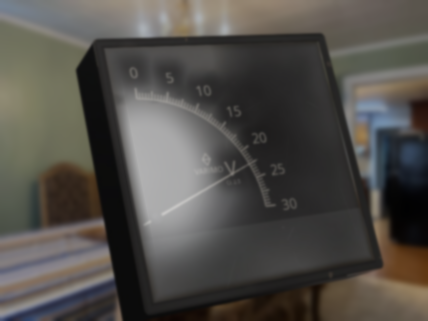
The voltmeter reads 22.5 (V)
